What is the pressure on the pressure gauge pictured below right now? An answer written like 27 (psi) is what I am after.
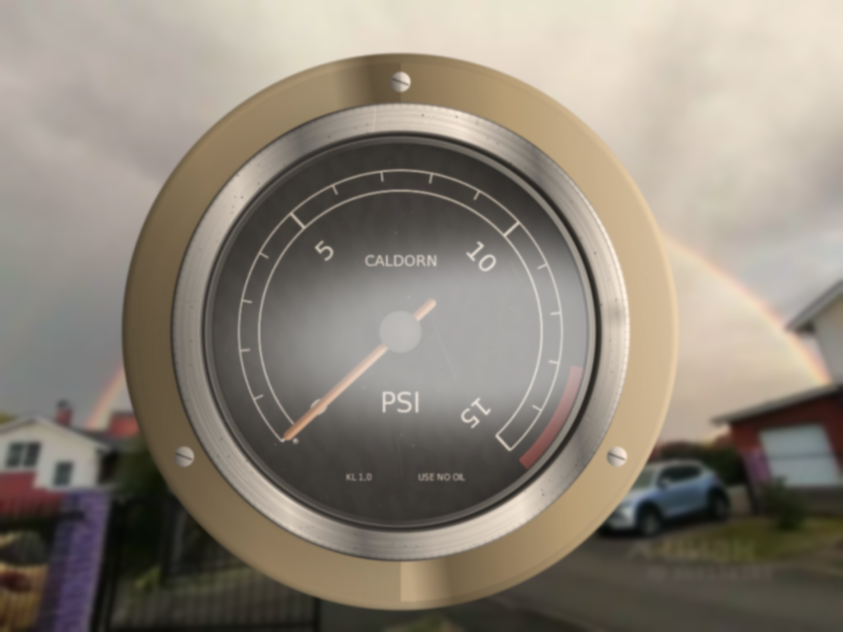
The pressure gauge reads 0 (psi)
